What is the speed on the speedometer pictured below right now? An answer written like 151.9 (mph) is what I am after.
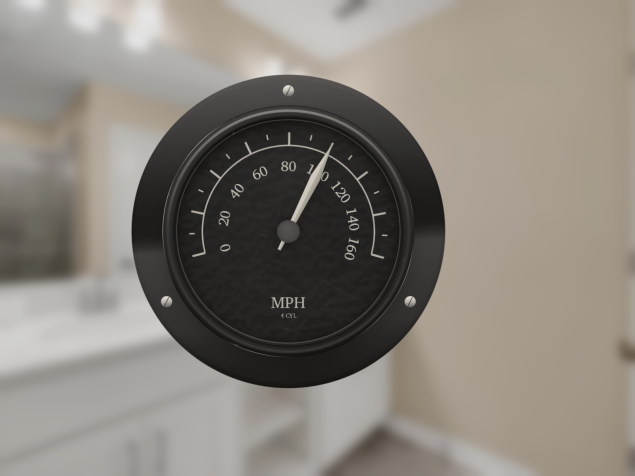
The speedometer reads 100 (mph)
